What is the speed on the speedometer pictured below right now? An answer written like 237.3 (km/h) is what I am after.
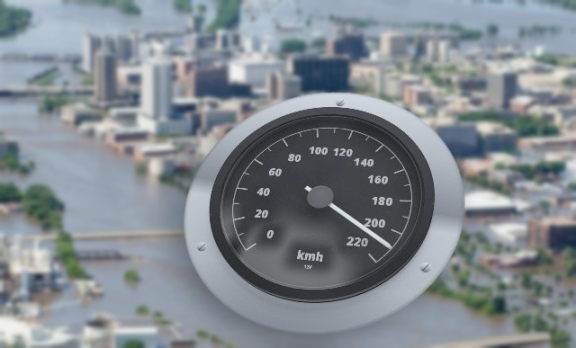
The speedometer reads 210 (km/h)
